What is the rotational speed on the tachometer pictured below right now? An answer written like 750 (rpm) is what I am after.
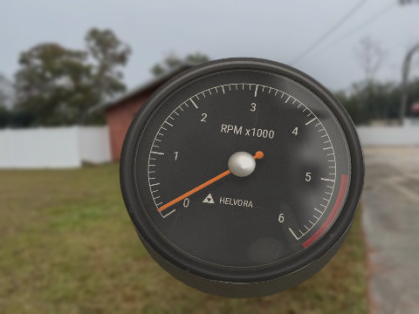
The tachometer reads 100 (rpm)
